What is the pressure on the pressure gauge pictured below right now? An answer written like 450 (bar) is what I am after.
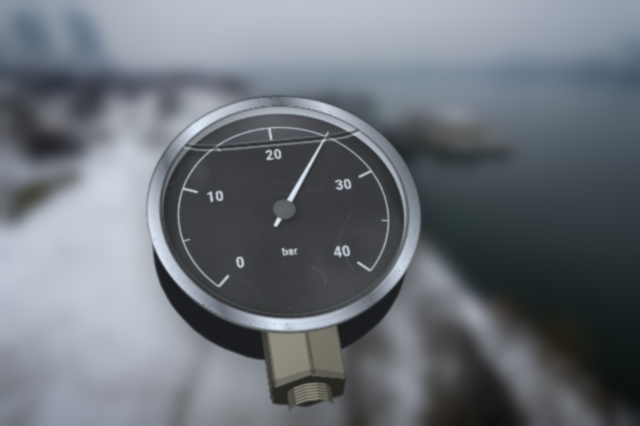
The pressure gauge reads 25 (bar)
